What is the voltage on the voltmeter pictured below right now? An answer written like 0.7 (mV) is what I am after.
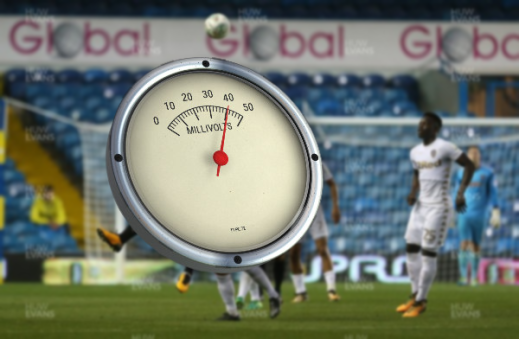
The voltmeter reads 40 (mV)
